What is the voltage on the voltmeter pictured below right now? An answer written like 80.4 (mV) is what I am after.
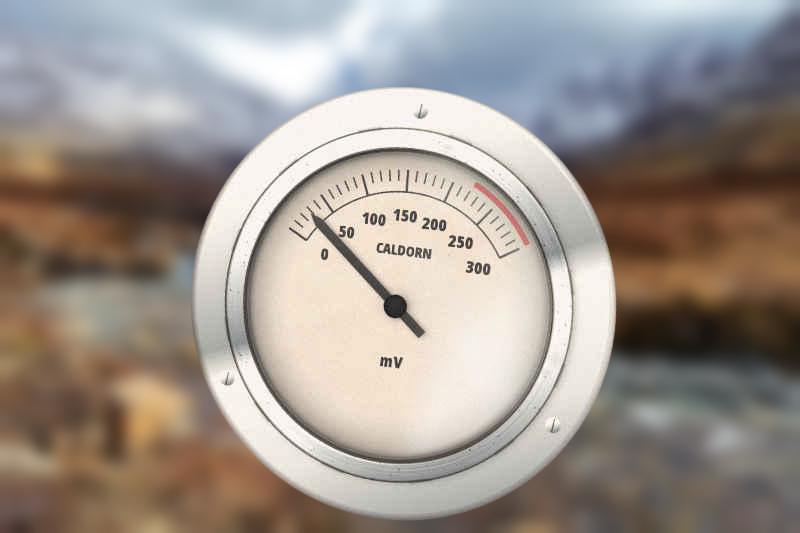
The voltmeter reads 30 (mV)
